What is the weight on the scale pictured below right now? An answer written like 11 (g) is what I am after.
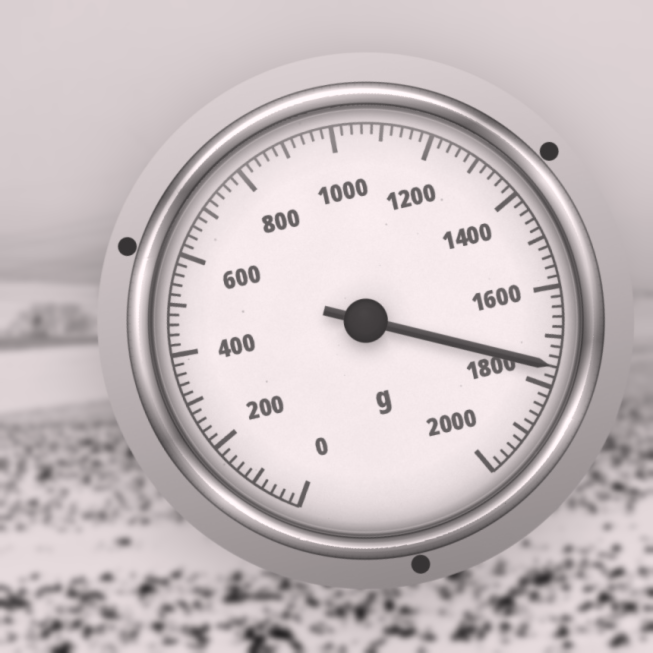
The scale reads 1760 (g)
